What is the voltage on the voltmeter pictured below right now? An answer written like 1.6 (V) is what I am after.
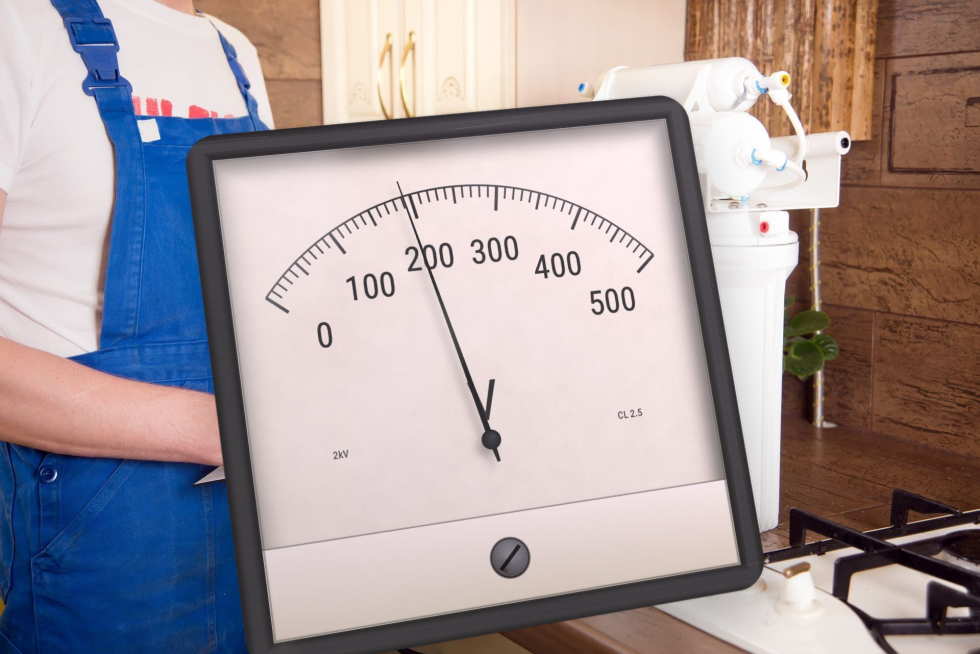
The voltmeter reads 190 (V)
